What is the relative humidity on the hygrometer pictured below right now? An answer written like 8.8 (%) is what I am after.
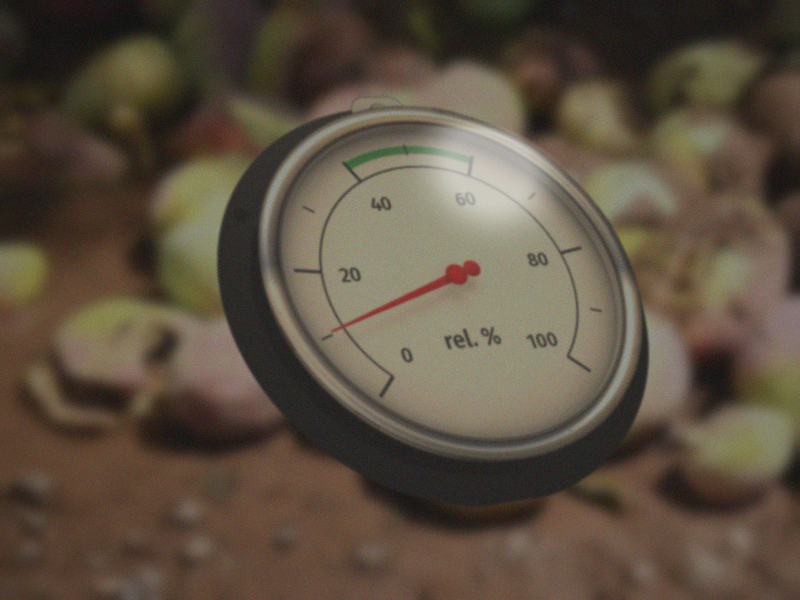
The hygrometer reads 10 (%)
